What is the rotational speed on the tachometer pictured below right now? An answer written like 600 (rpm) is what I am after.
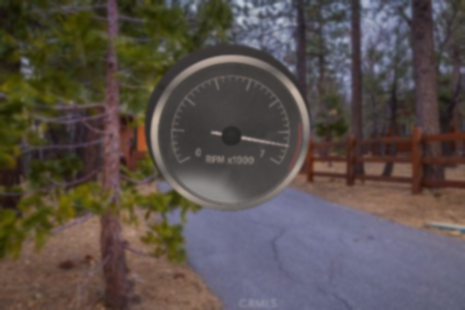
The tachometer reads 6400 (rpm)
